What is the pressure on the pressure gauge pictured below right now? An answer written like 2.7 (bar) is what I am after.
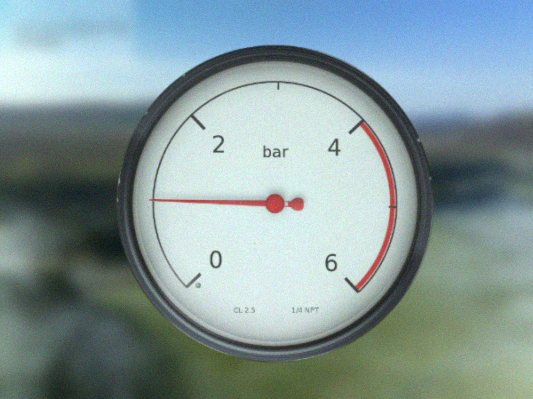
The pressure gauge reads 1 (bar)
